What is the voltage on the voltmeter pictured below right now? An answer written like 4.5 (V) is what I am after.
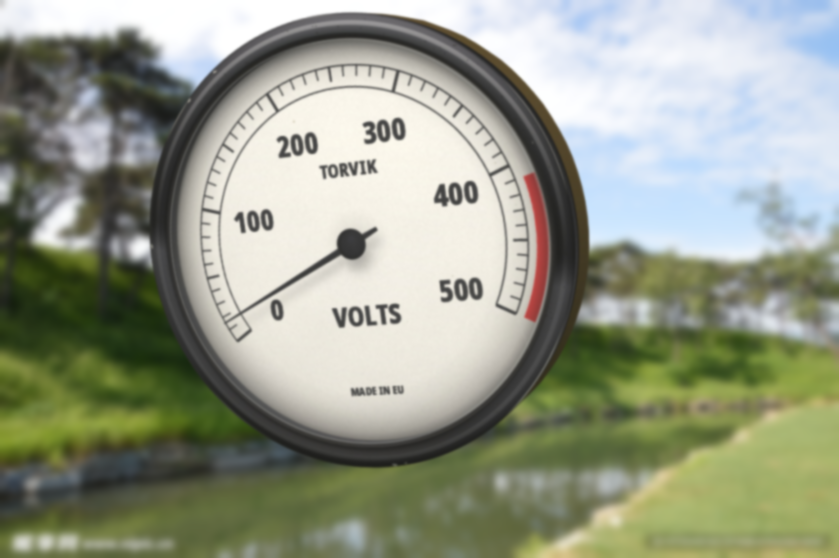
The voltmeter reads 15 (V)
